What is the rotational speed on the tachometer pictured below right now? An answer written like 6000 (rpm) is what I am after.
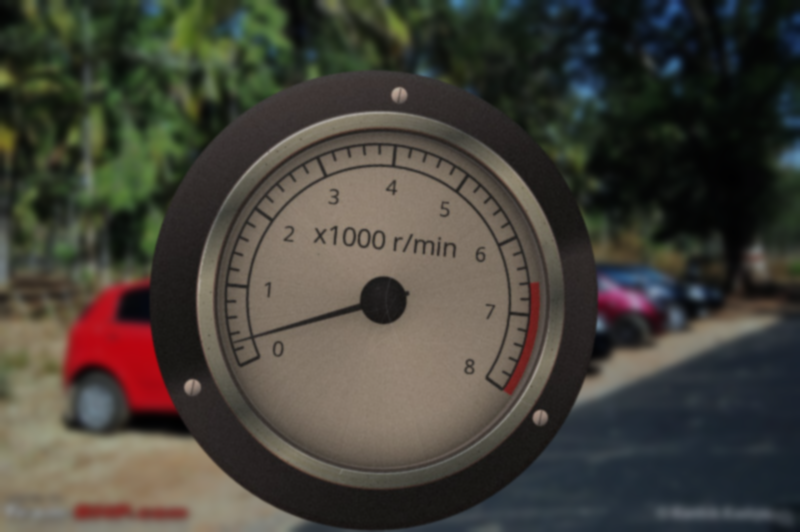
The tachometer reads 300 (rpm)
